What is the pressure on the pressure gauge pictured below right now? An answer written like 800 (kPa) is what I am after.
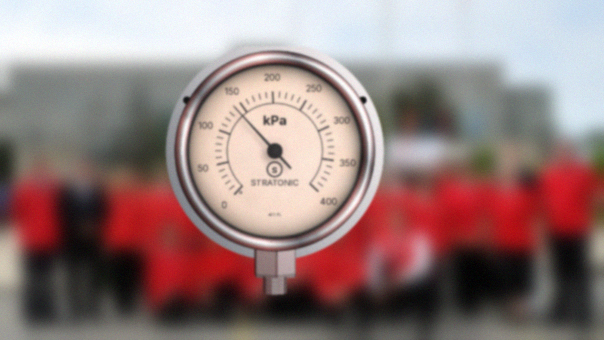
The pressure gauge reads 140 (kPa)
